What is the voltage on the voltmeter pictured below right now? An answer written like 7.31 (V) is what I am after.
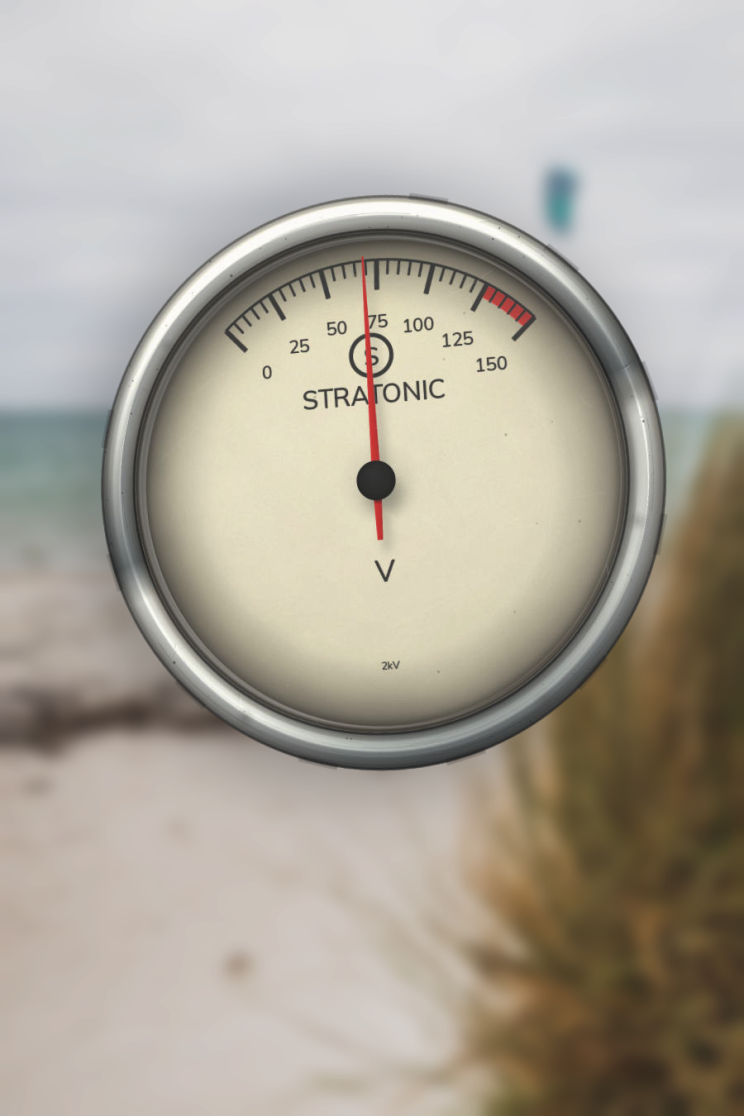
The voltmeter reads 70 (V)
